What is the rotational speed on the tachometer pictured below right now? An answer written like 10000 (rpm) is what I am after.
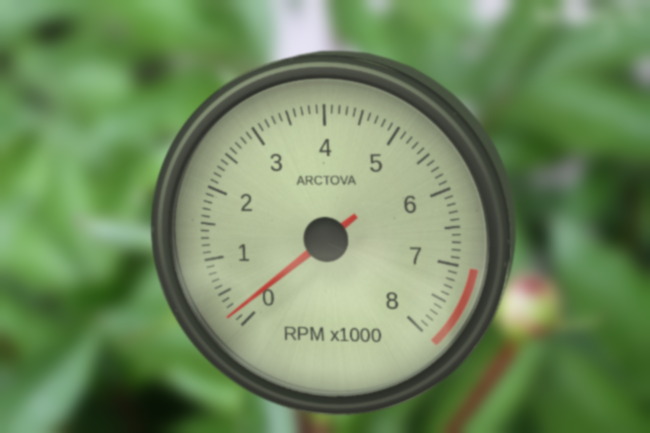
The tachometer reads 200 (rpm)
